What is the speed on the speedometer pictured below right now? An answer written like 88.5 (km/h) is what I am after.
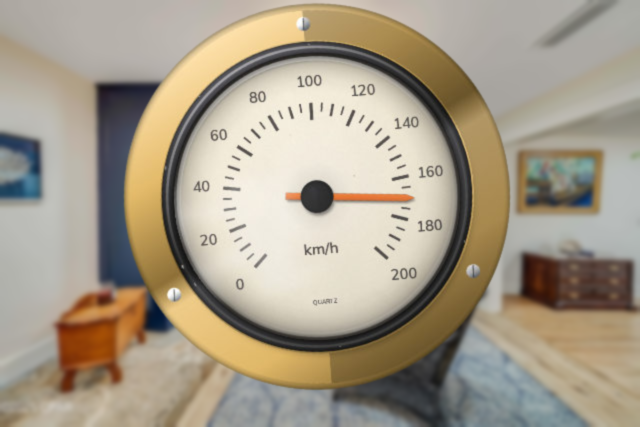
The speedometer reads 170 (km/h)
